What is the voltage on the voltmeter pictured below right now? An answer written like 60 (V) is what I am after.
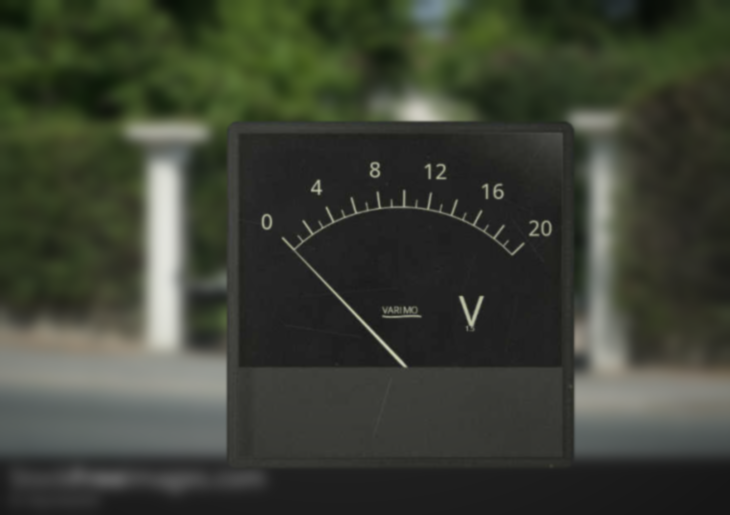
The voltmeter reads 0 (V)
